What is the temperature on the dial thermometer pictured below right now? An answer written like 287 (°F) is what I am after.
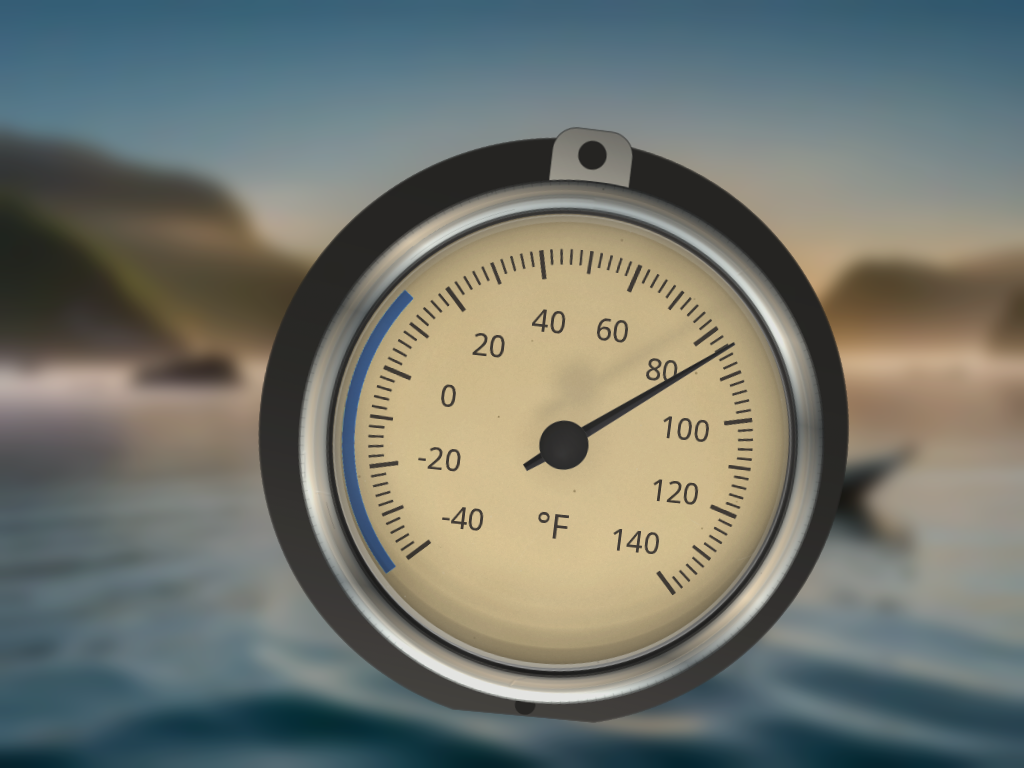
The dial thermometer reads 84 (°F)
